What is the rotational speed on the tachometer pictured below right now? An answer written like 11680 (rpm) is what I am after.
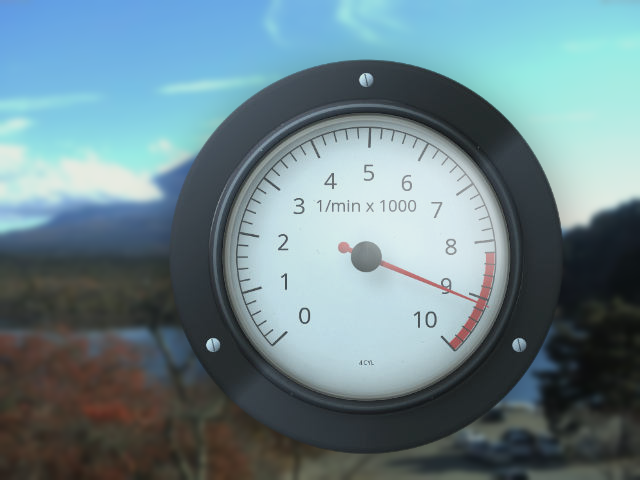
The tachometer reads 9100 (rpm)
